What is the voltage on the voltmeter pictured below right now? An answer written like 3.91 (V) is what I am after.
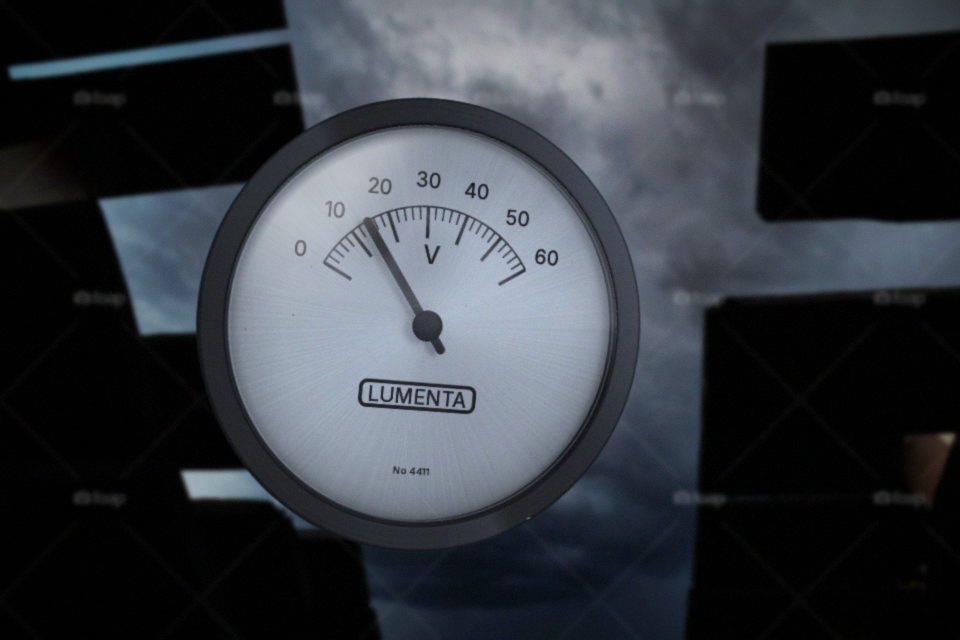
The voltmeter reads 14 (V)
